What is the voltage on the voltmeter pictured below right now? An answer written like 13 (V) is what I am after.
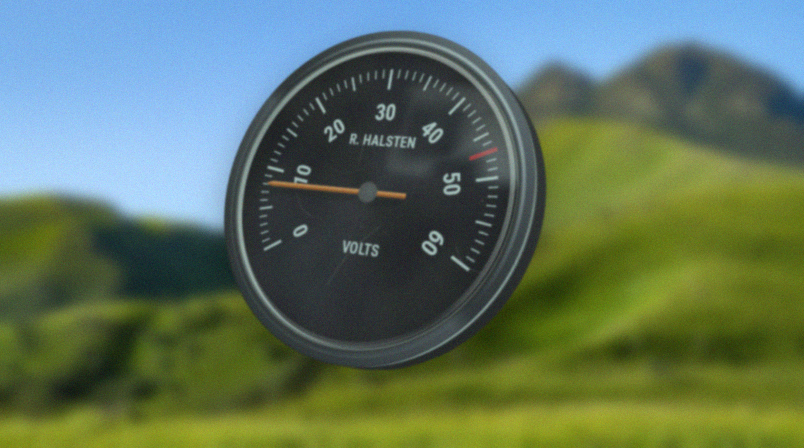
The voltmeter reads 8 (V)
